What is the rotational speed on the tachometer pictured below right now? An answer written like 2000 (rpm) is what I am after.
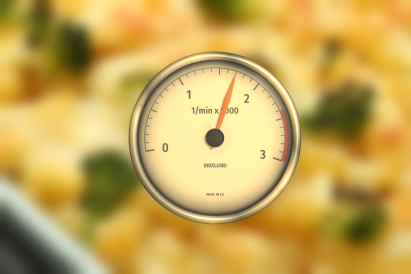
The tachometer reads 1700 (rpm)
